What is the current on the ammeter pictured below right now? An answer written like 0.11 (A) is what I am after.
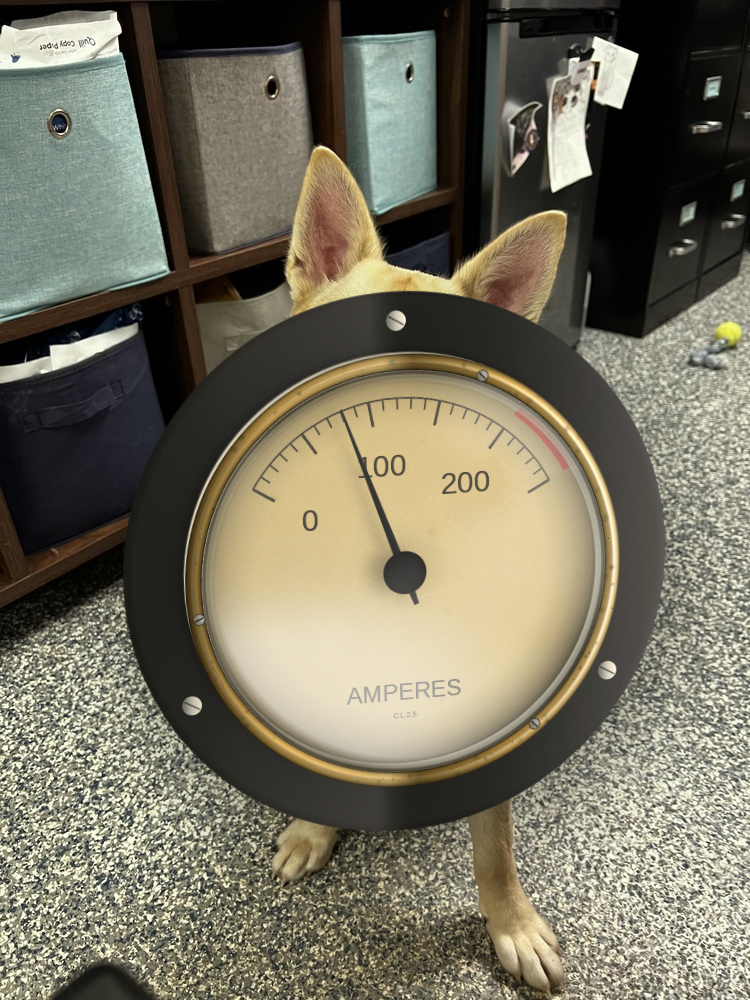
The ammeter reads 80 (A)
